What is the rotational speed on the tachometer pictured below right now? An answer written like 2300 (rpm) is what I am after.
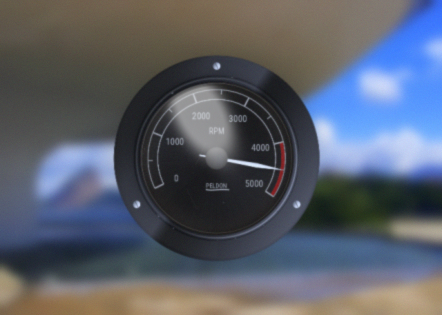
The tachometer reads 4500 (rpm)
